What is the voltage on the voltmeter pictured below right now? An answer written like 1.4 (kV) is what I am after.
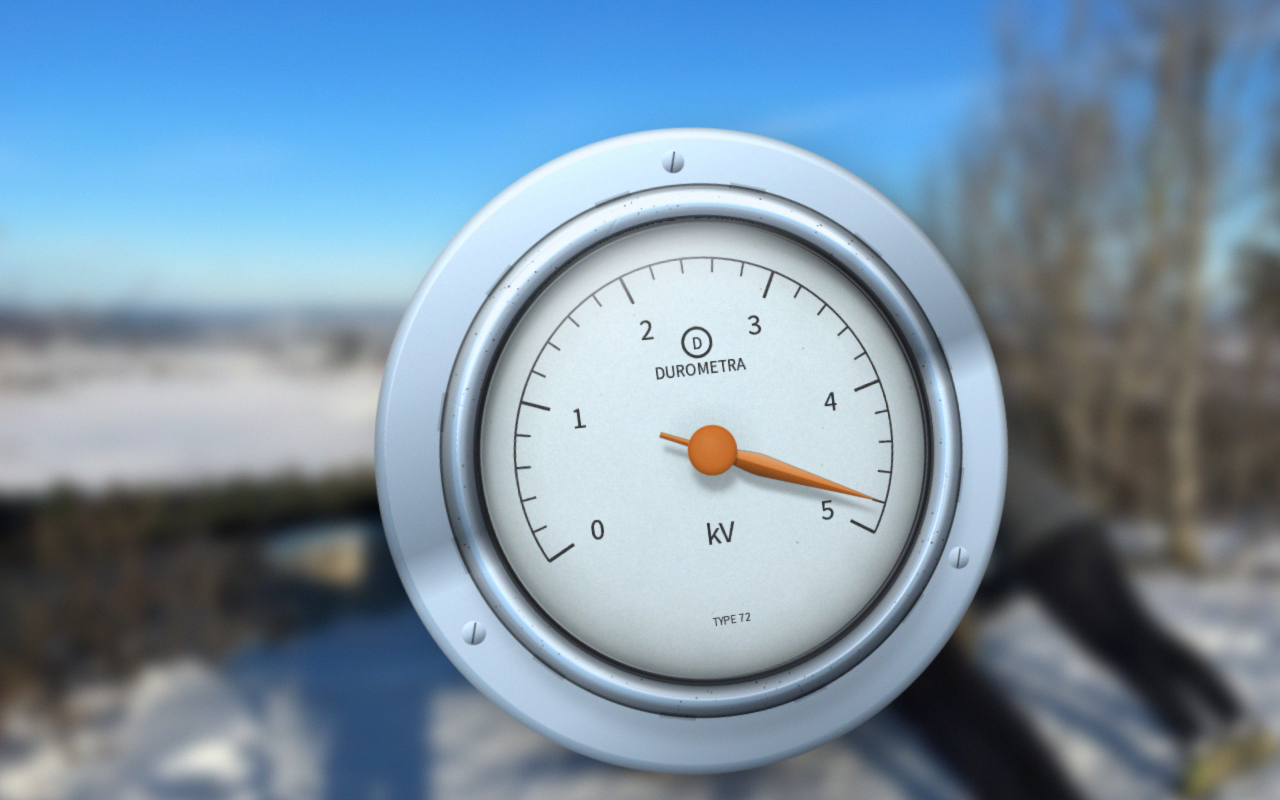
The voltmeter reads 4.8 (kV)
